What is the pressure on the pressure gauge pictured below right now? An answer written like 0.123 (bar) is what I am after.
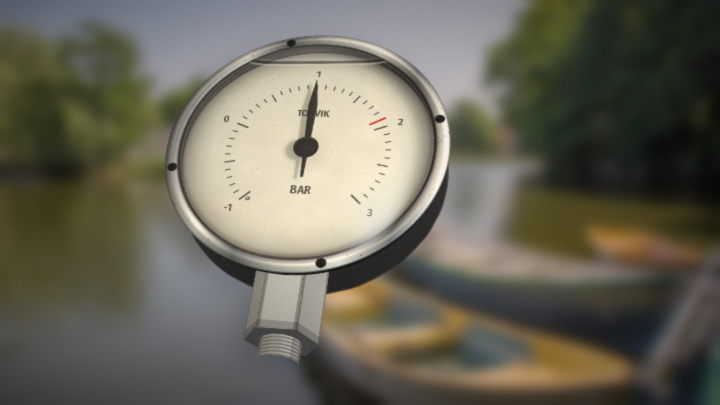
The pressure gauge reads 1 (bar)
